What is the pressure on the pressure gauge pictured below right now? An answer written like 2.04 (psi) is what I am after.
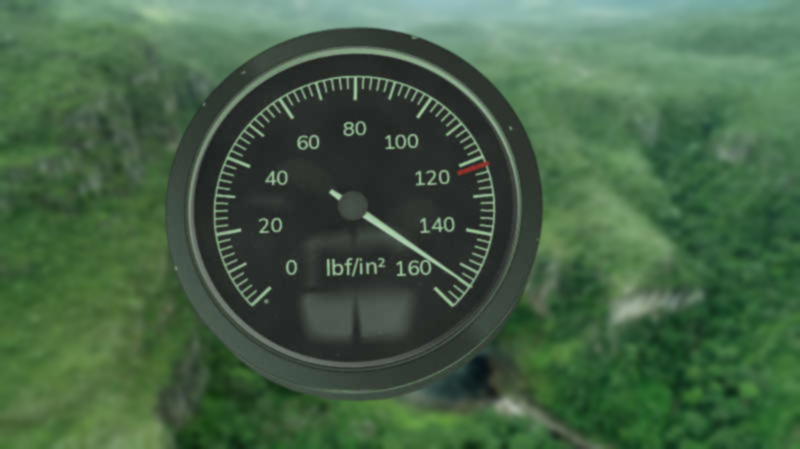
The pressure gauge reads 154 (psi)
